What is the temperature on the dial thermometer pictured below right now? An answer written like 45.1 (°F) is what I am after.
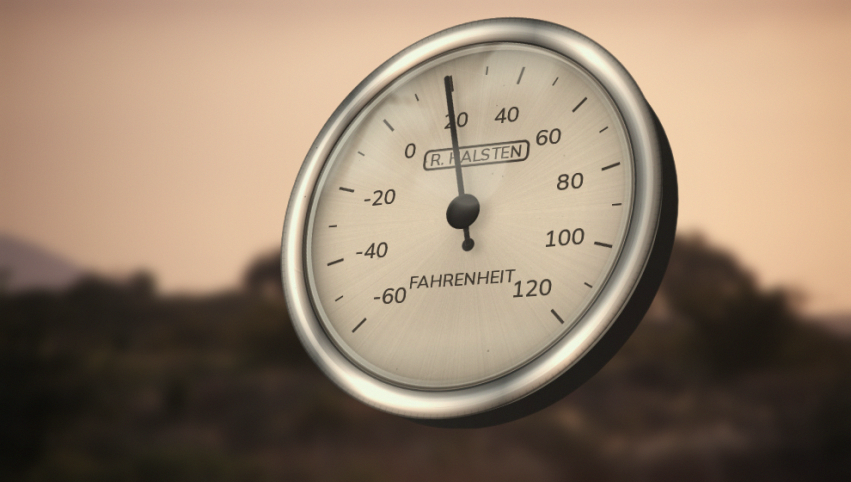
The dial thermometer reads 20 (°F)
